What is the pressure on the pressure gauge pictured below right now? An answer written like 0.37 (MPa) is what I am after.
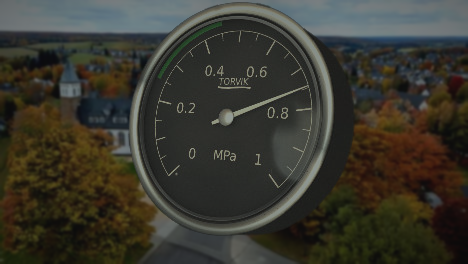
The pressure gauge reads 0.75 (MPa)
